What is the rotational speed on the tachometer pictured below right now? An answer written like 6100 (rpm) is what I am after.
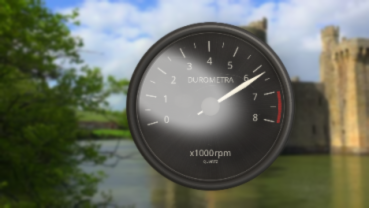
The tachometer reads 6250 (rpm)
